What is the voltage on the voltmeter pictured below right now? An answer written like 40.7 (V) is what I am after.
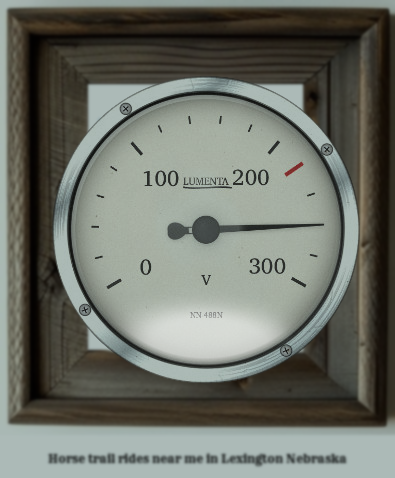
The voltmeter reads 260 (V)
